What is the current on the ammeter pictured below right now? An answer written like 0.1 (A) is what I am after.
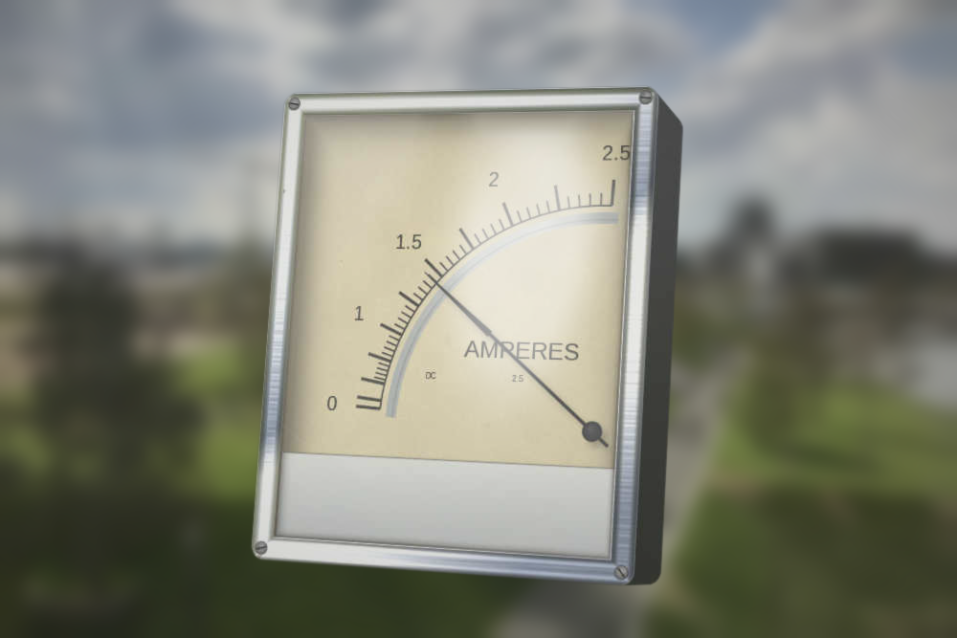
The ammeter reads 1.45 (A)
